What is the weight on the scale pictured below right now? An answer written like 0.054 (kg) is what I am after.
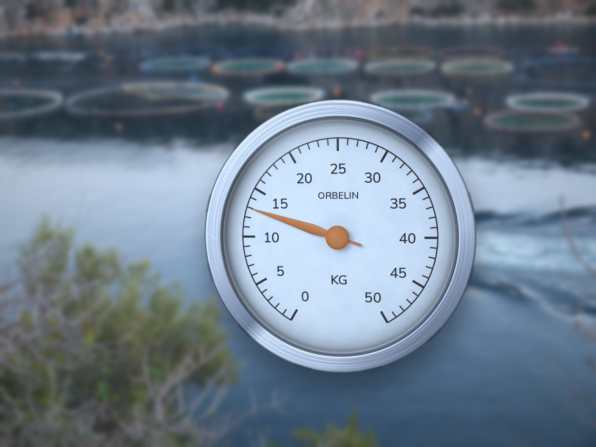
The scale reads 13 (kg)
